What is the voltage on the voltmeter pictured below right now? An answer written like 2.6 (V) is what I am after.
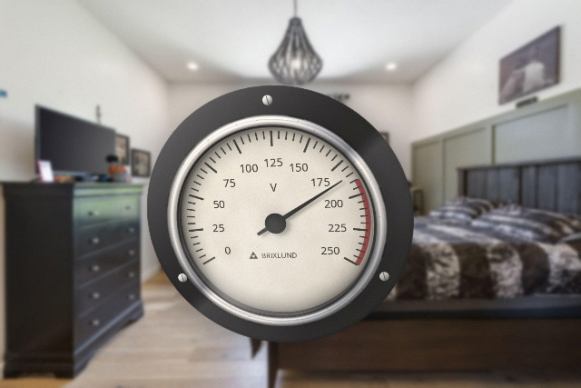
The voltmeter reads 185 (V)
